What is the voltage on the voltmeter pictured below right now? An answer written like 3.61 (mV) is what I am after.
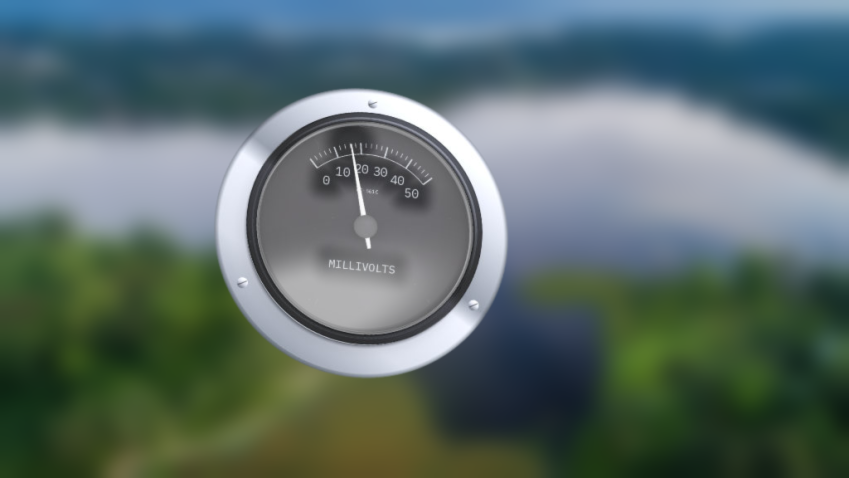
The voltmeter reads 16 (mV)
